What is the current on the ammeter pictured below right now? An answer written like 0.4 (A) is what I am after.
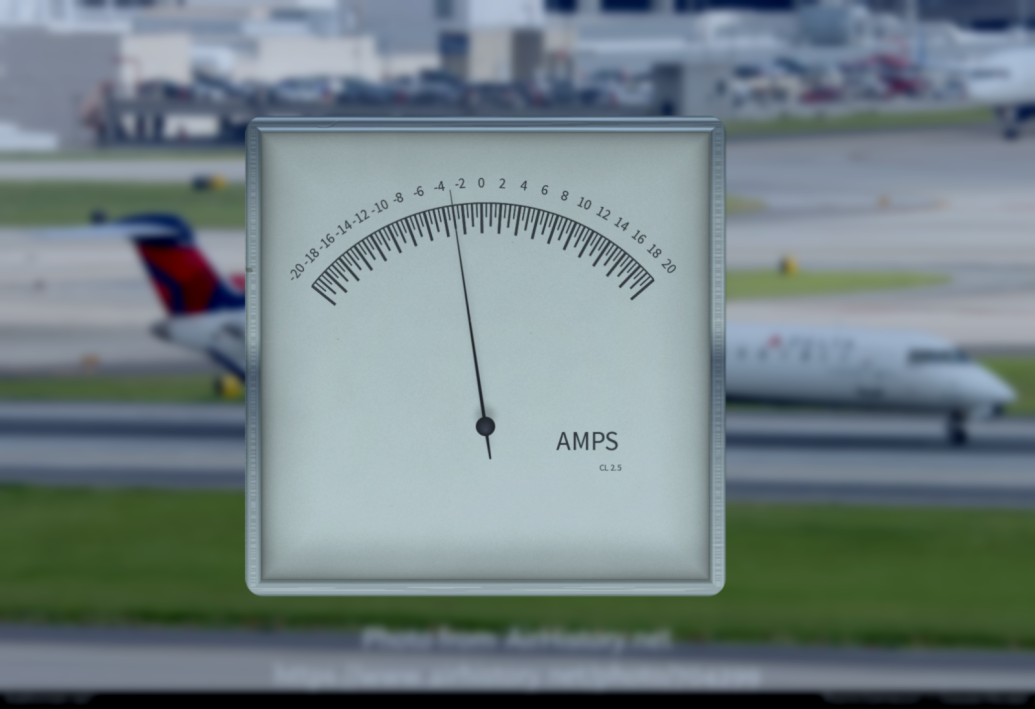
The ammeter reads -3 (A)
